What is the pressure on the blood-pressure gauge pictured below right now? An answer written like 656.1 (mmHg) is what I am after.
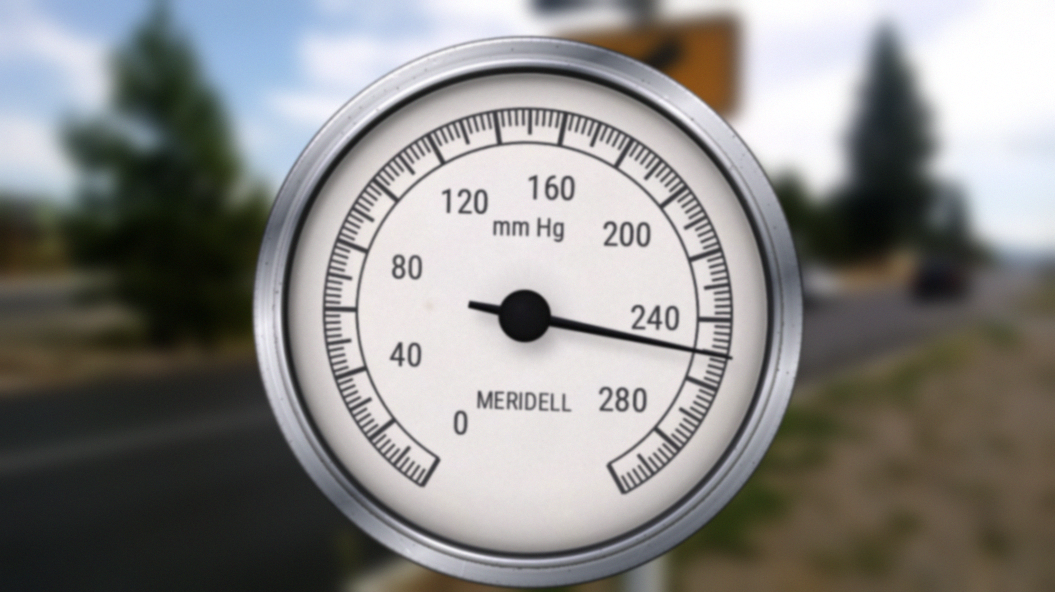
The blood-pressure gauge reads 250 (mmHg)
